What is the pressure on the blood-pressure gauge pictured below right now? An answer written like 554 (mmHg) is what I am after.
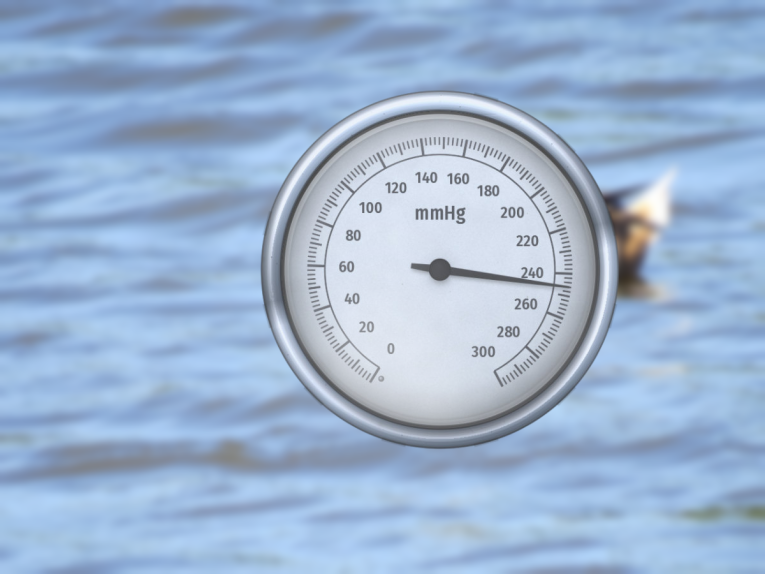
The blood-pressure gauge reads 246 (mmHg)
